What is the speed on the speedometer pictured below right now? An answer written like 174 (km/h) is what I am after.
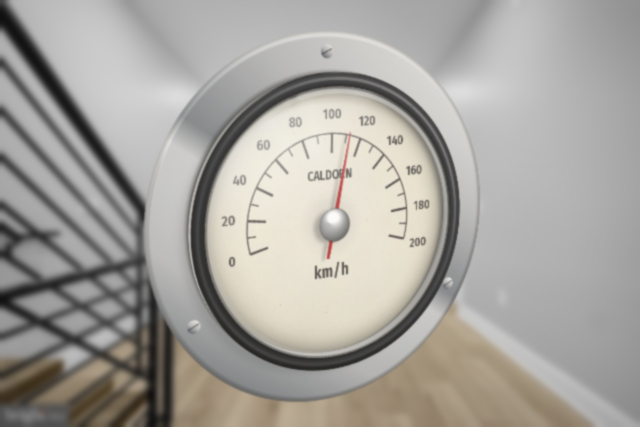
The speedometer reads 110 (km/h)
